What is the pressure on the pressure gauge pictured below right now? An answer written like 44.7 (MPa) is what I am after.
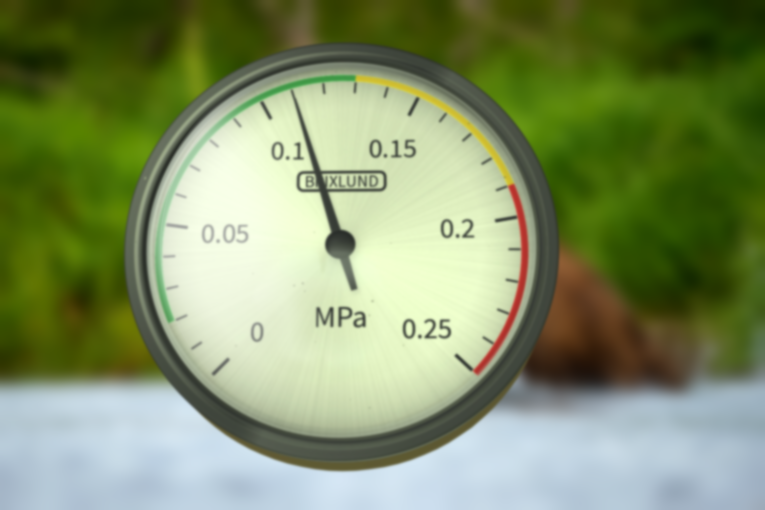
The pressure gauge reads 0.11 (MPa)
